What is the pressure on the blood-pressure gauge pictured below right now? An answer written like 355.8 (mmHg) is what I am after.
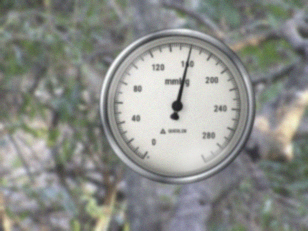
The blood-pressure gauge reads 160 (mmHg)
